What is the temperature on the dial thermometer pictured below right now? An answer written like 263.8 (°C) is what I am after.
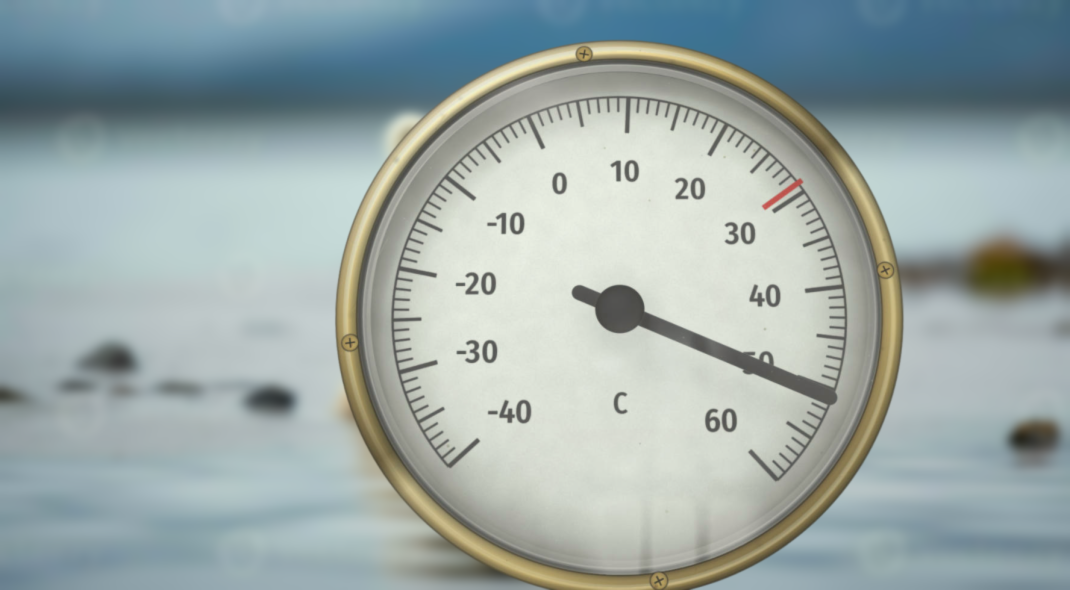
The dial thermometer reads 51 (°C)
